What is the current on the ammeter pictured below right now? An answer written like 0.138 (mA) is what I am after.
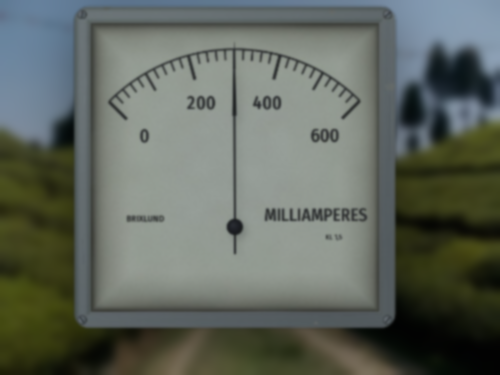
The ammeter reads 300 (mA)
